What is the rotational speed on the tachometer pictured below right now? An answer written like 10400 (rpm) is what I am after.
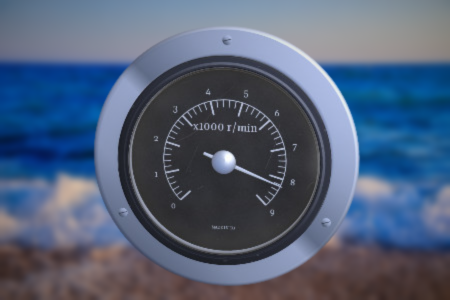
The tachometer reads 8200 (rpm)
